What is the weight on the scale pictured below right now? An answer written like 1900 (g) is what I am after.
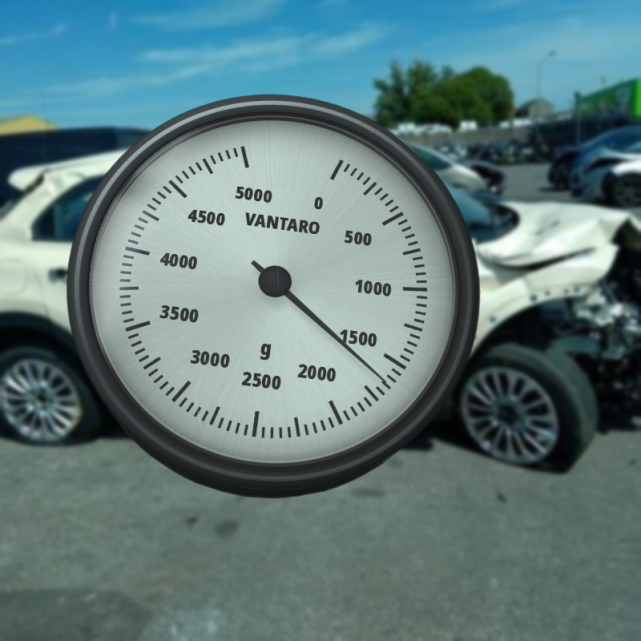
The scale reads 1650 (g)
